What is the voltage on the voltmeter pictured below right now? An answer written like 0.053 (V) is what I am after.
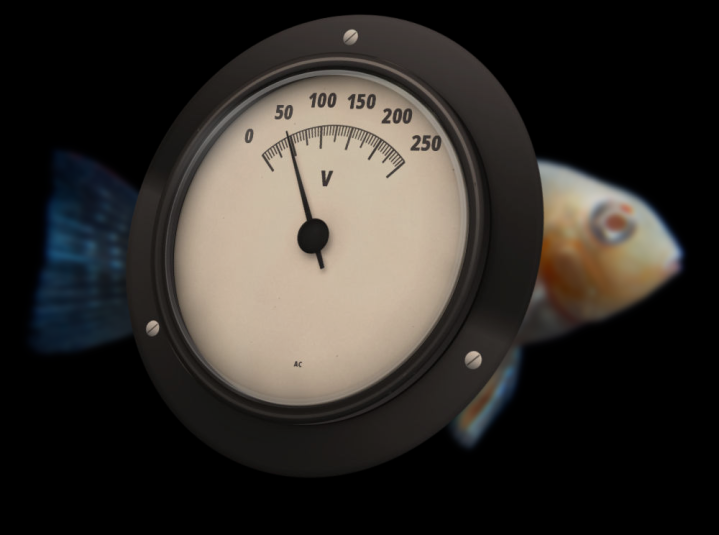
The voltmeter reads 50 (V)
